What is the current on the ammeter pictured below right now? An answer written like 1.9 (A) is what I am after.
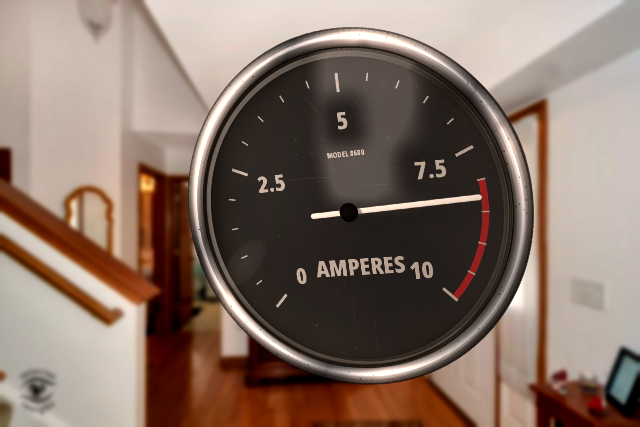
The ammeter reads 8.25 (A)
